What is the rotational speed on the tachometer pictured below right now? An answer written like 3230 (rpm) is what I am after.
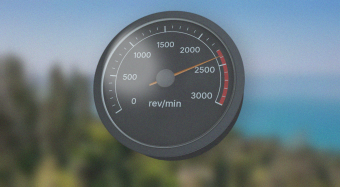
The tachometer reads 2400 (rpm)
